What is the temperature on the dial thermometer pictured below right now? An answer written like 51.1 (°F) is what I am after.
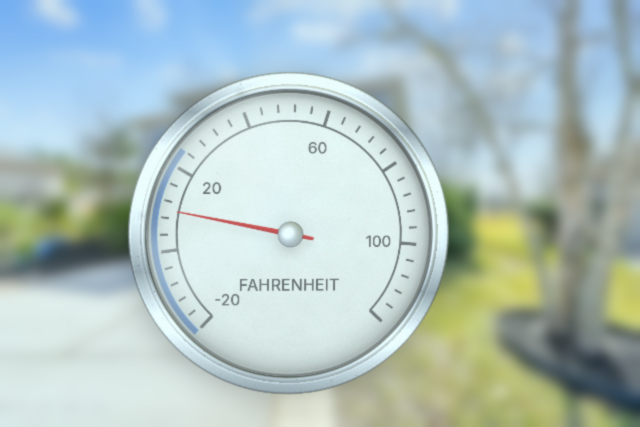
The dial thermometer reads 10 (°F)
